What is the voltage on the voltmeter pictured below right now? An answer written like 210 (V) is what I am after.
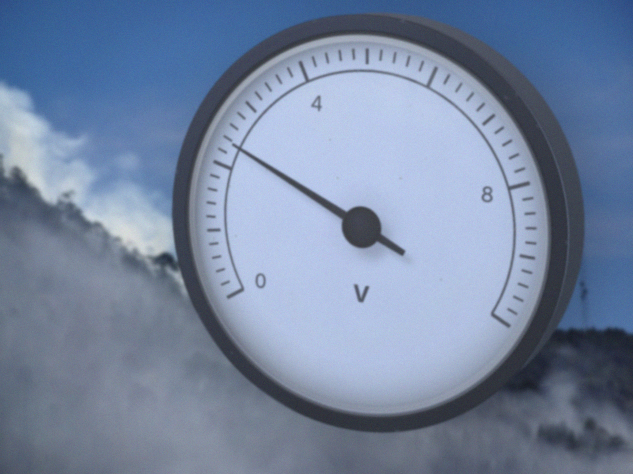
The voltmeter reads 2.4 (V)
